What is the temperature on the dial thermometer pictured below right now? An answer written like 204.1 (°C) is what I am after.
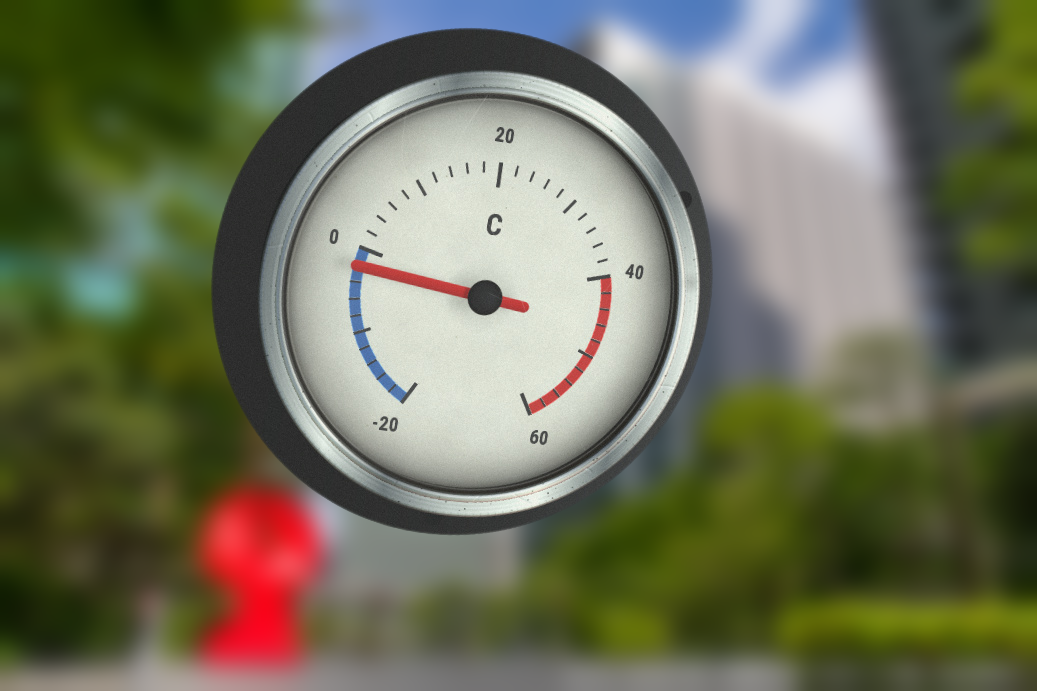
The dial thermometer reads -2 (°C)
